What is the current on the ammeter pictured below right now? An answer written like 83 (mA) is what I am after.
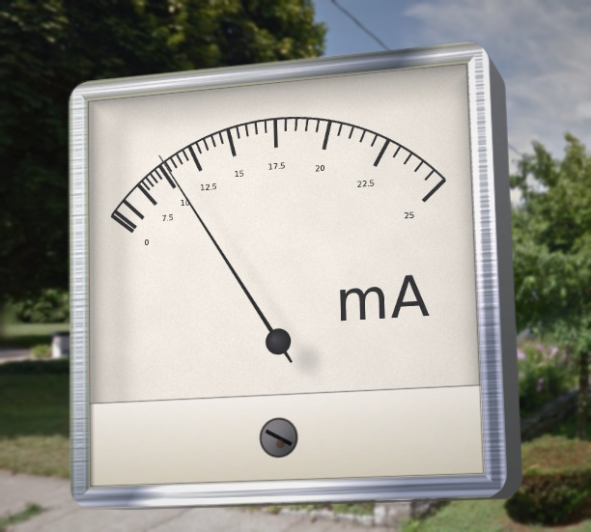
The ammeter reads 10.5 (mA)
